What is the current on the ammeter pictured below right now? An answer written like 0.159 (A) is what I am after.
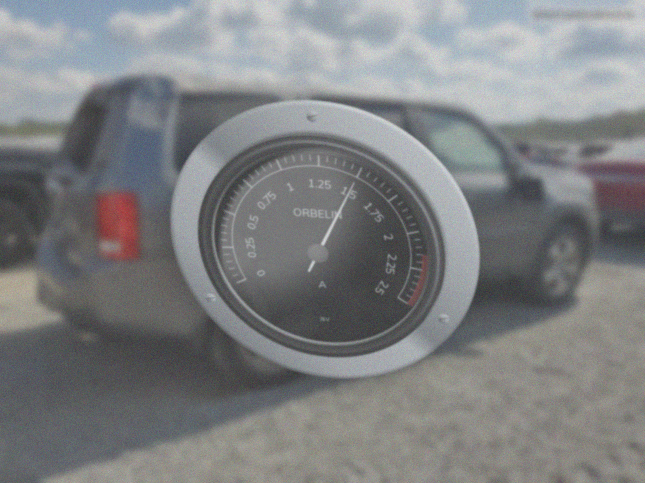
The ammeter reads 1.5 (A)
